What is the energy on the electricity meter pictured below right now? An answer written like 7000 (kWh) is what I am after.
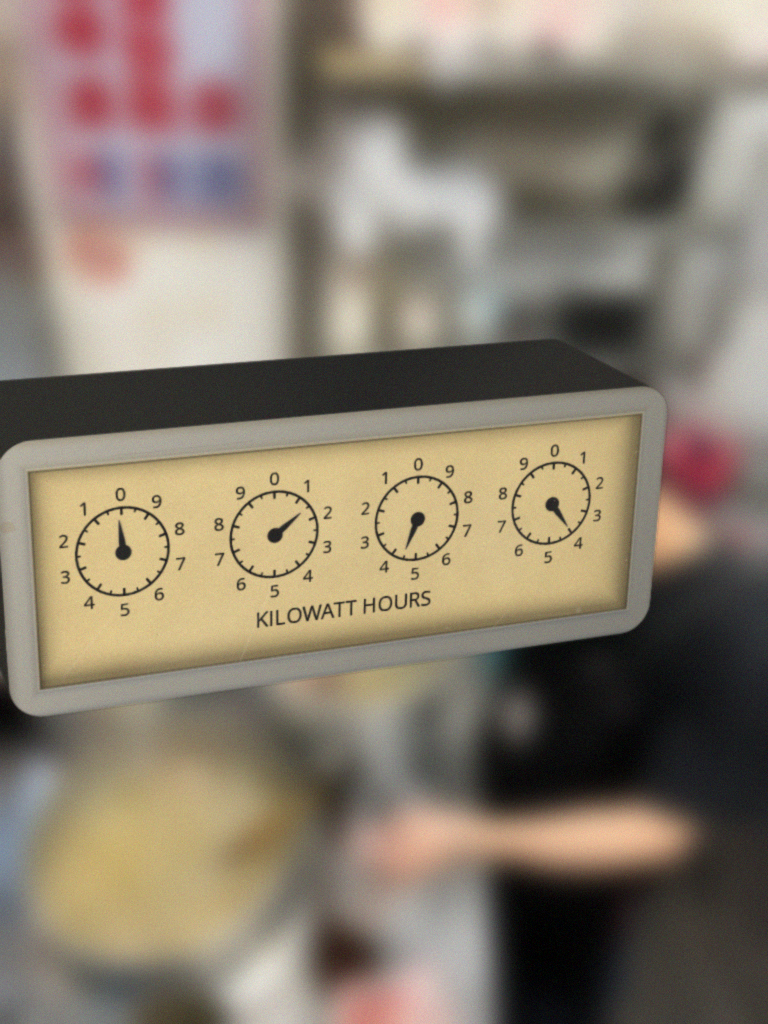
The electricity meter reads 144 (kWh)
